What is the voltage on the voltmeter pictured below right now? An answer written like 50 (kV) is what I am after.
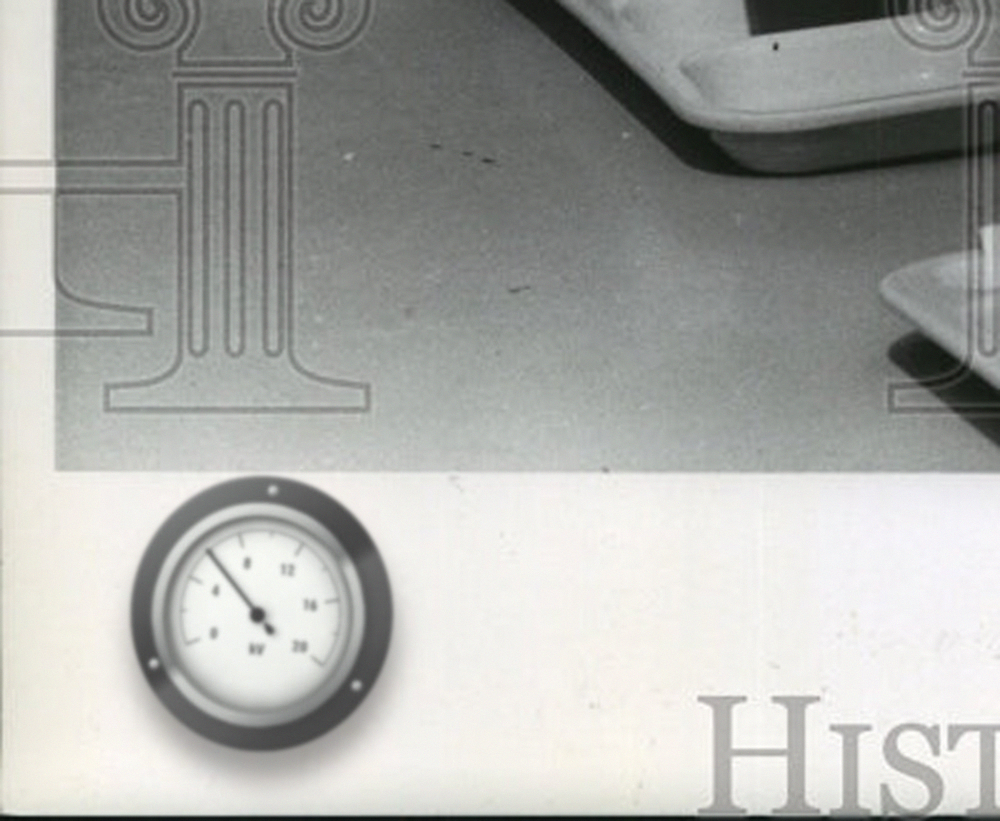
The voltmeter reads 6 (kV)
